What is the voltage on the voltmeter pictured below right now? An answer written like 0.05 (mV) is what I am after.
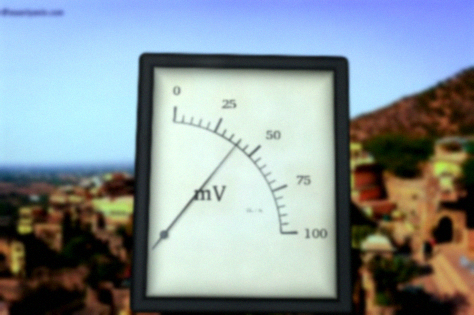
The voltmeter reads 40 (mV)
